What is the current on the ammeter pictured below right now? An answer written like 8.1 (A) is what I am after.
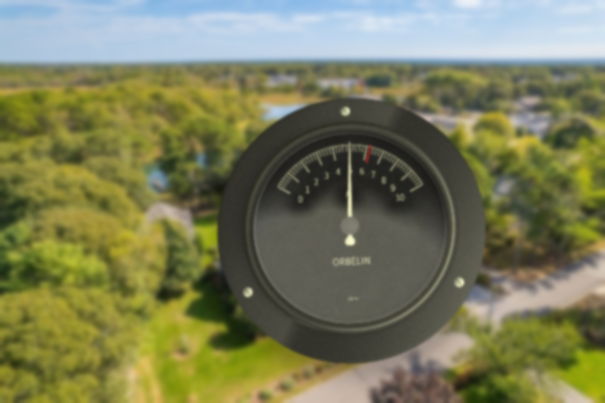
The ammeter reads 5 (A)
